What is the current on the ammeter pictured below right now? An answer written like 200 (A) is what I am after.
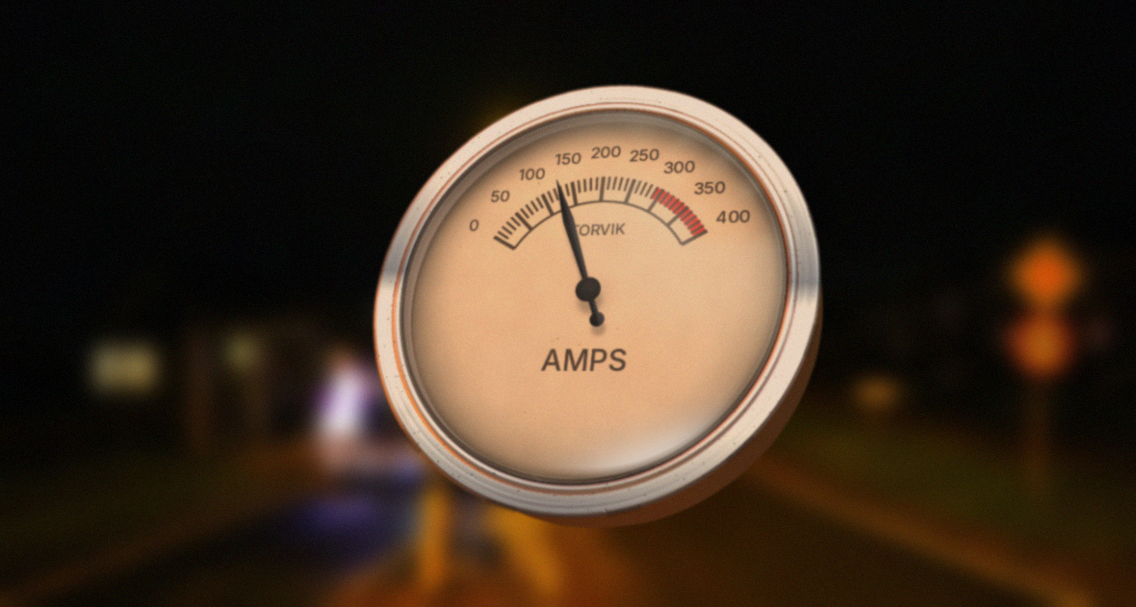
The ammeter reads 130 (A)
